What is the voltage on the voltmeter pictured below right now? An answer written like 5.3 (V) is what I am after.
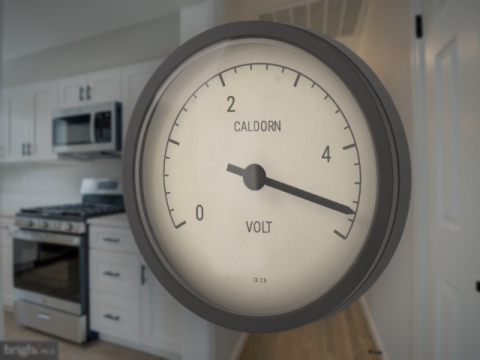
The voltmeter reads 4.7 (V)
